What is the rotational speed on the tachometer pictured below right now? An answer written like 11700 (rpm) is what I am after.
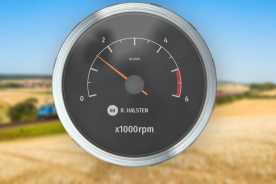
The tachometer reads 1500 (rpm)
